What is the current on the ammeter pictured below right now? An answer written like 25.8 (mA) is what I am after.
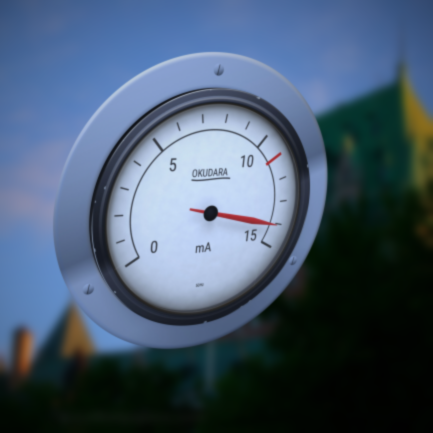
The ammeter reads 14 (mA)
